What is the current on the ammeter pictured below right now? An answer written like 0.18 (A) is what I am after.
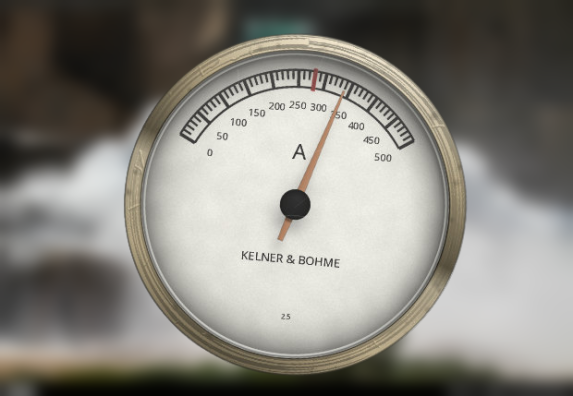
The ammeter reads 340 (A)
